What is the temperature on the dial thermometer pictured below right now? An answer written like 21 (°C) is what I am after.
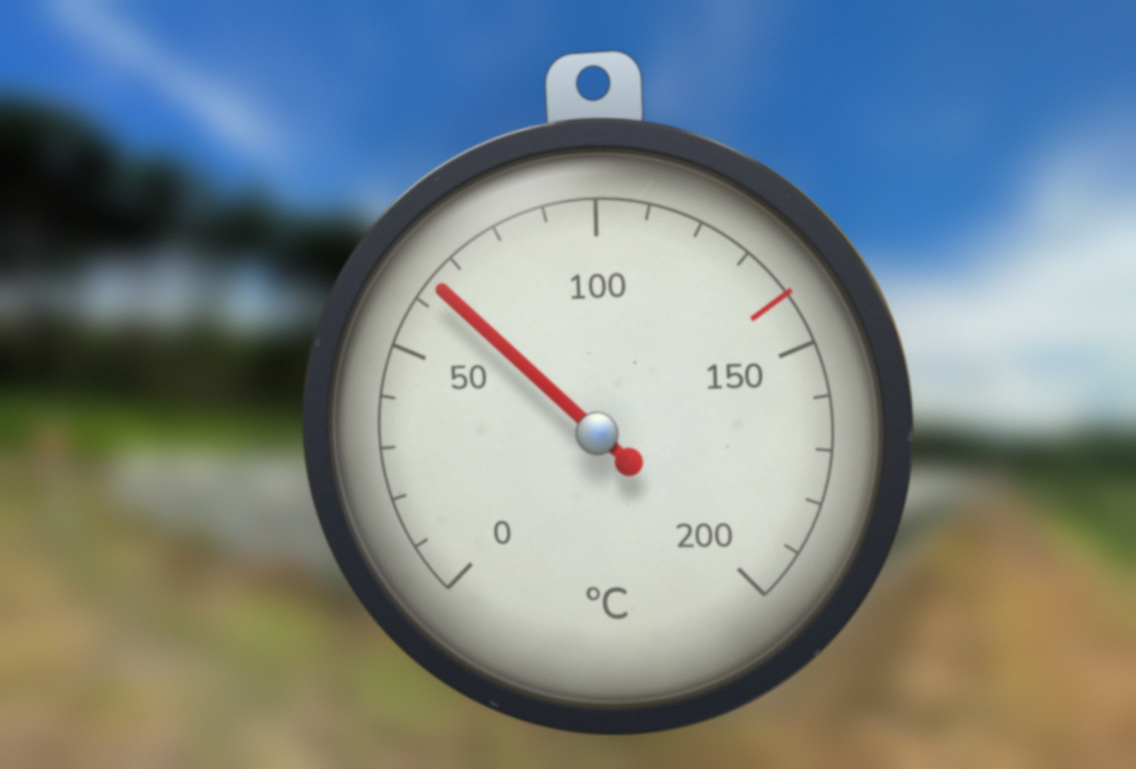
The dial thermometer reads 65 (°C)
